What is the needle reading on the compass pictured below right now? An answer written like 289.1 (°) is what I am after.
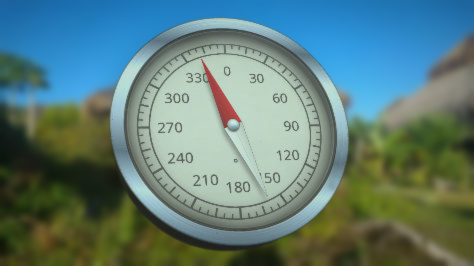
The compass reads 340 (°)
